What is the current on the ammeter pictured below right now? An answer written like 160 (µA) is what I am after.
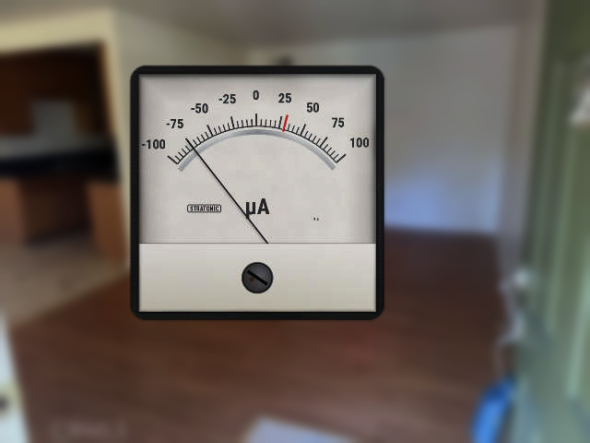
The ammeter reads -75 (µA)
